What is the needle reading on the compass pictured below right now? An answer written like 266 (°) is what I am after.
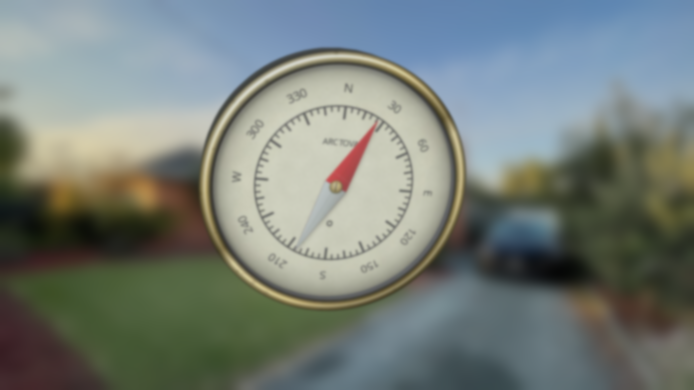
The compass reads 25 (°)
